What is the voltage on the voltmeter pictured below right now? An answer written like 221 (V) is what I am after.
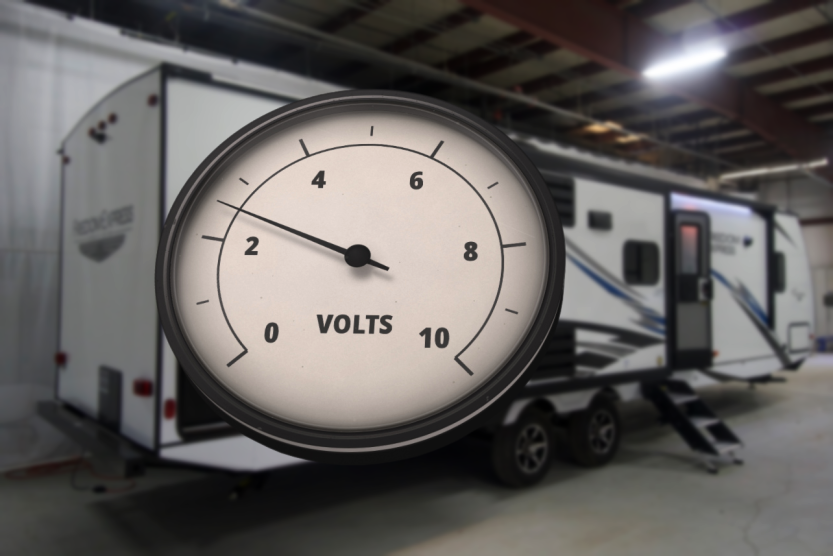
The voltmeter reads 2.5 (V)
